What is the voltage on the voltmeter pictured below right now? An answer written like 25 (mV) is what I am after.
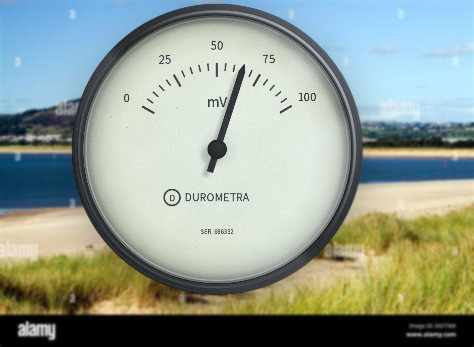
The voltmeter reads 65 (mV)
